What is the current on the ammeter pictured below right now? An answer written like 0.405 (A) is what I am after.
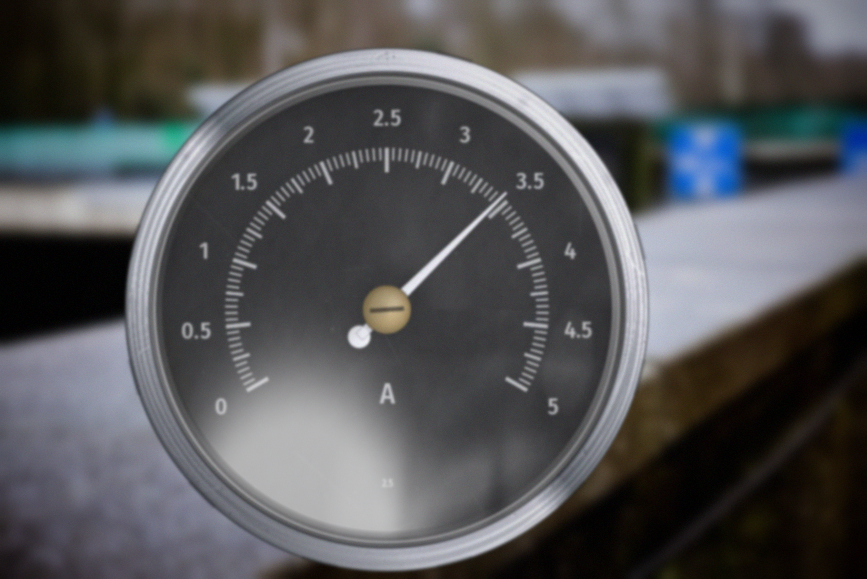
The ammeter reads 3.45 (A)
